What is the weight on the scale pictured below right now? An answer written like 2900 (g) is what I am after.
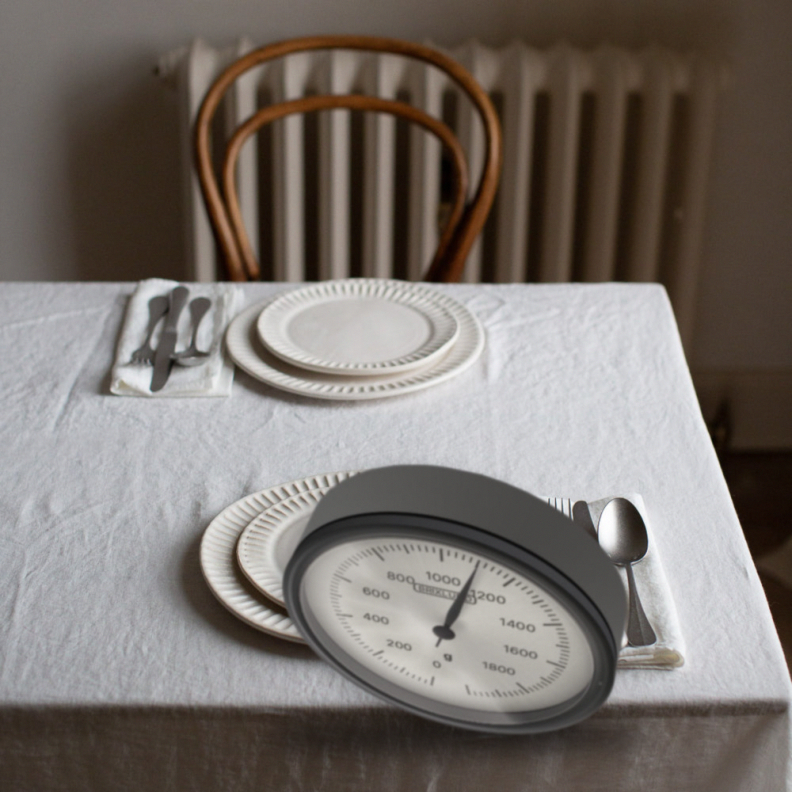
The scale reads 1100 (g)
